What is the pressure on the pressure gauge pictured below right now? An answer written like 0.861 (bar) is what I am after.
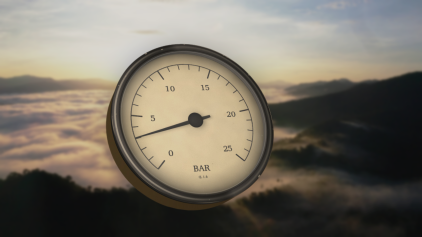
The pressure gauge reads 3 (bar)
